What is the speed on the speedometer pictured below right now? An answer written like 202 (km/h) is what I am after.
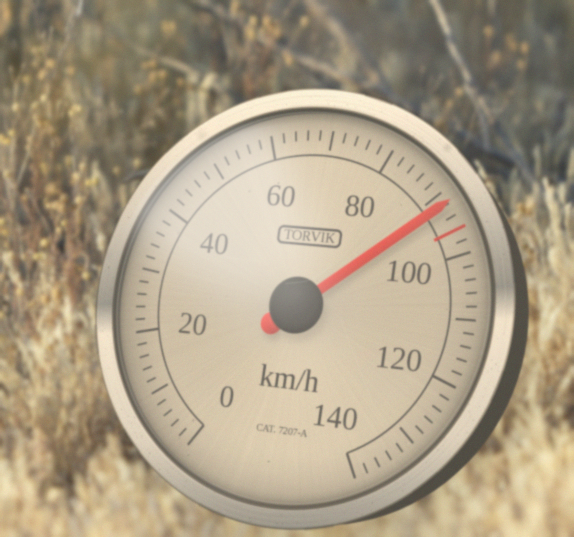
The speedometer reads 92 (km/h)
